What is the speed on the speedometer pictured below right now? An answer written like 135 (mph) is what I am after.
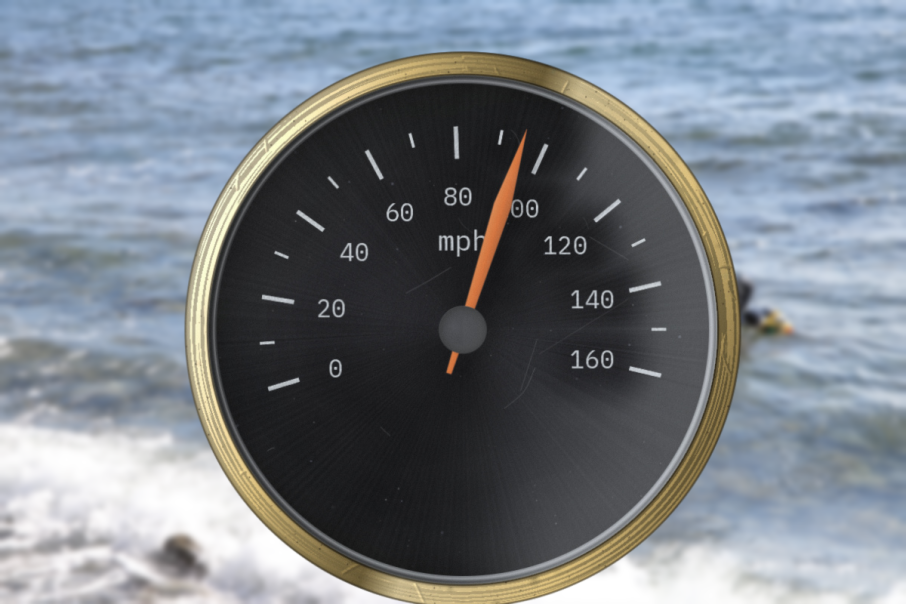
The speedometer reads 95 (mph)
